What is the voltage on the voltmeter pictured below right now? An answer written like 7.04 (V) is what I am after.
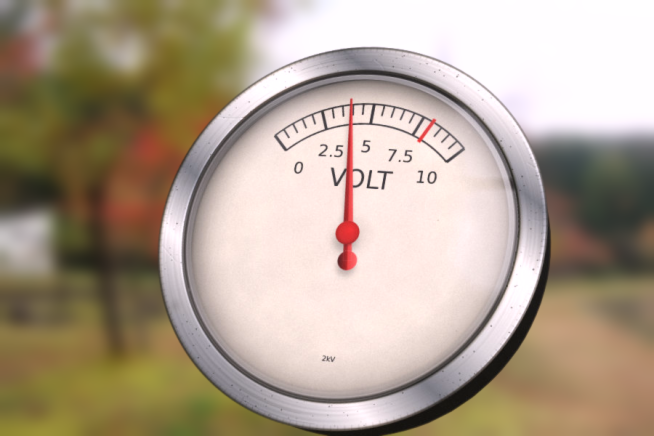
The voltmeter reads 4 (V)
